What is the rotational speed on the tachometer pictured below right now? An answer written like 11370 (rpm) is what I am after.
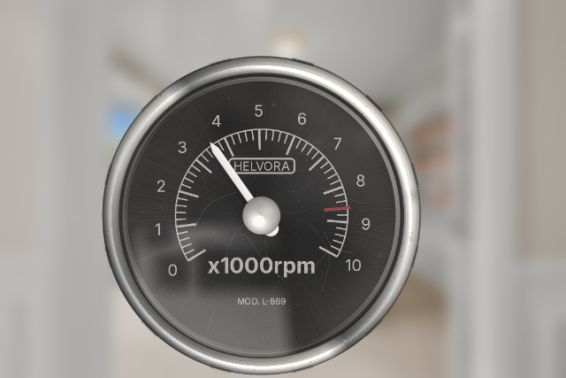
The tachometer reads 3600 (rpm)
